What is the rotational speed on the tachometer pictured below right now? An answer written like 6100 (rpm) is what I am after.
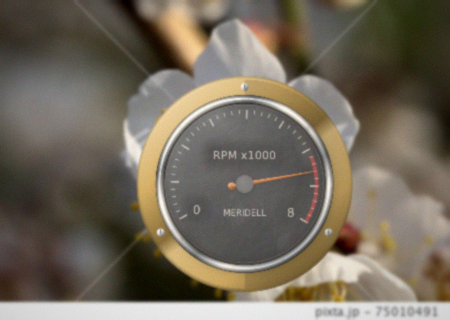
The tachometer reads 6600 (rpm)
